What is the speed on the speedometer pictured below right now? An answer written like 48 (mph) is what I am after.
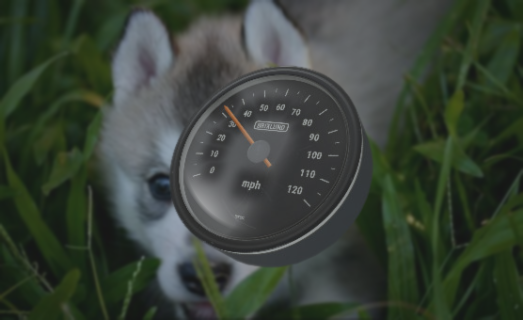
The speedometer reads 32.5 (mph)
